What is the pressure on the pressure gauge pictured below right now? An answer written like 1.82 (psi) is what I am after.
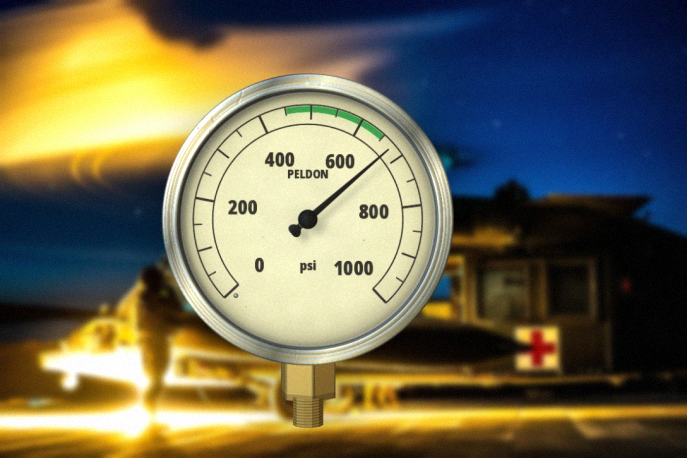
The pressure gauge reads 675 (psi)
